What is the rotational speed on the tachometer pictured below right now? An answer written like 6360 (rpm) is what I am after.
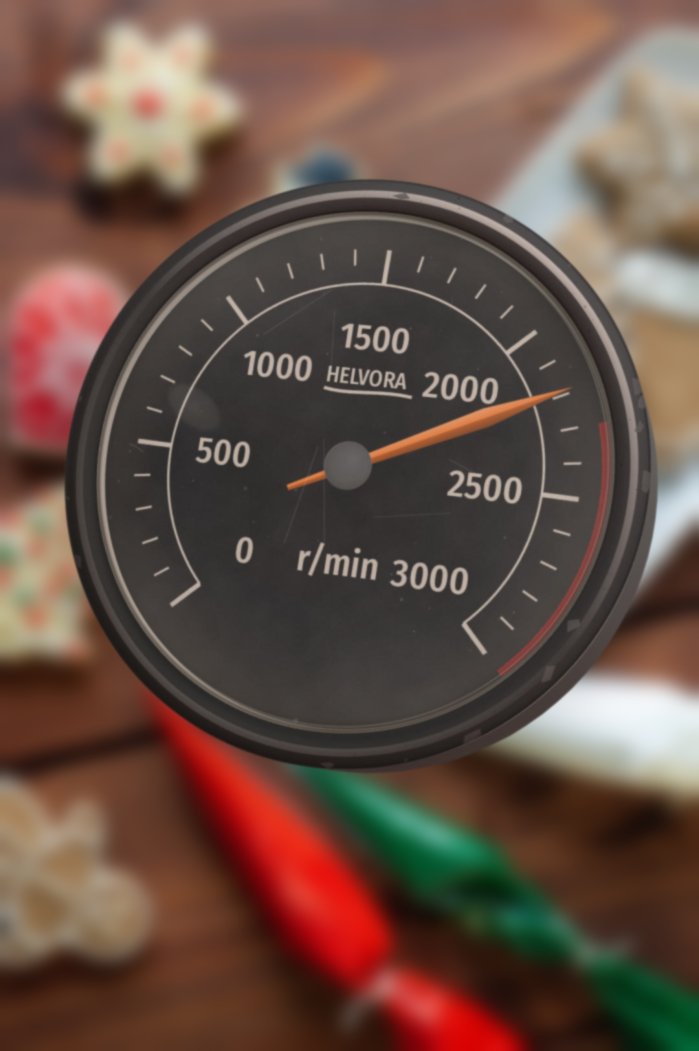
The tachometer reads 2200 (rpm)
